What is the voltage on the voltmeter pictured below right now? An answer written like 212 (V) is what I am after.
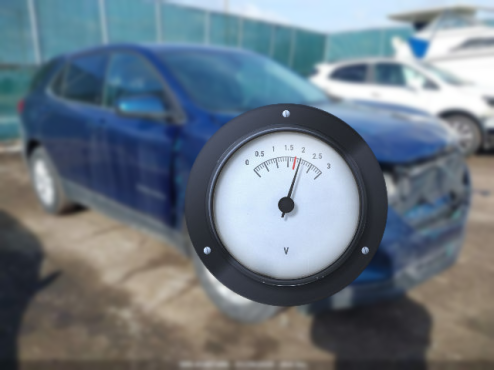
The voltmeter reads 2 (V)
